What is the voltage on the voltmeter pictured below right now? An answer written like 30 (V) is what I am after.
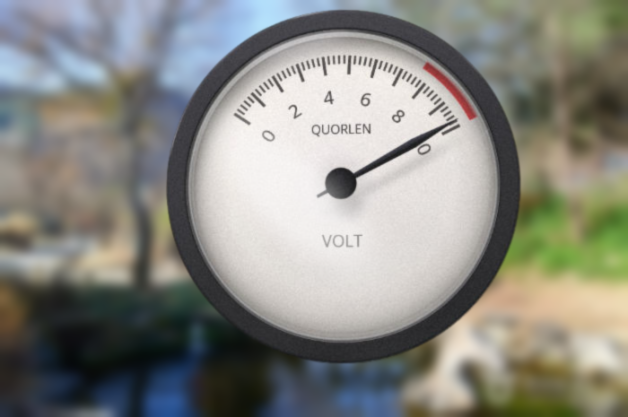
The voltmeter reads 9.8 (V)
